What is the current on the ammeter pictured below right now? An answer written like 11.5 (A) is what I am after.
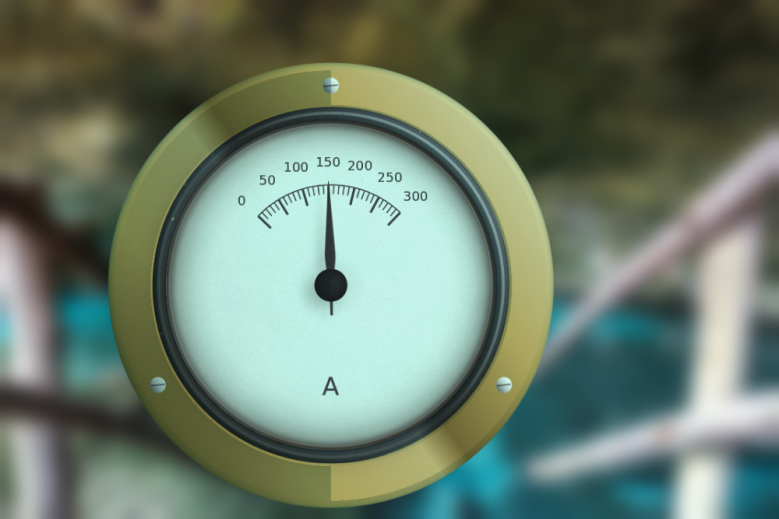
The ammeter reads 150 (A)
